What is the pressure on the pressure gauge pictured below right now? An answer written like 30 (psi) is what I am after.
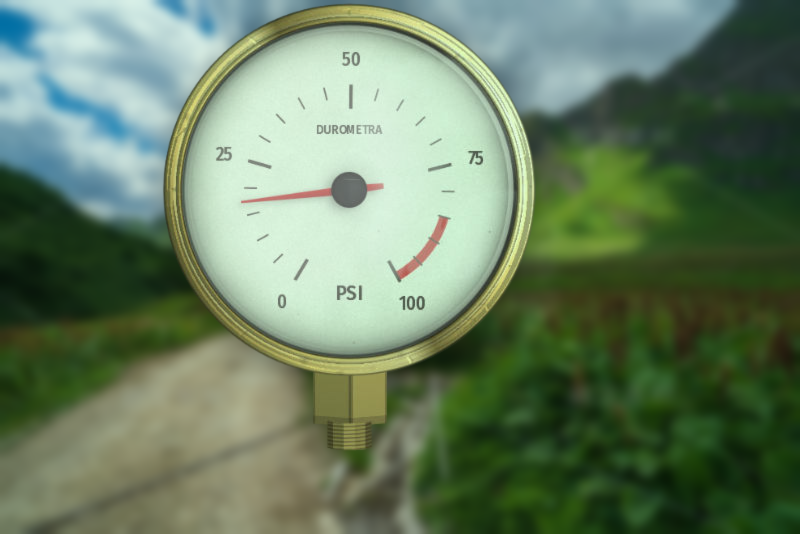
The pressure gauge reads 17.5 (psi)
